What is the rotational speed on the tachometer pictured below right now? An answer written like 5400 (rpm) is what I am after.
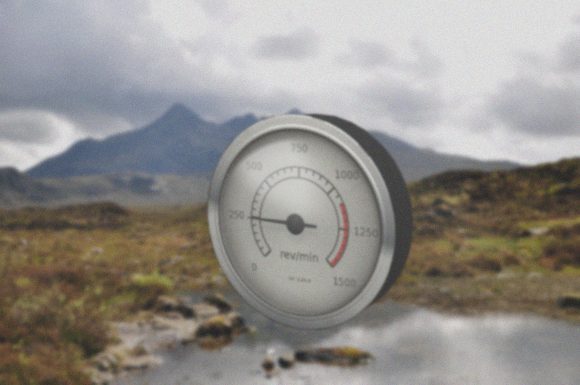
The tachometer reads 250 (rpm)
